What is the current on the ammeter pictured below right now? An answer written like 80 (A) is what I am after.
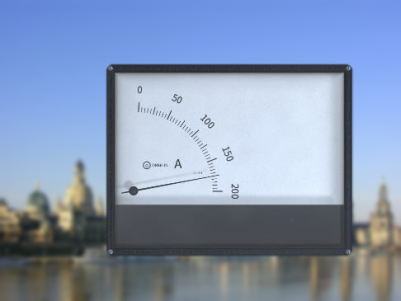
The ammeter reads 175 (A)
